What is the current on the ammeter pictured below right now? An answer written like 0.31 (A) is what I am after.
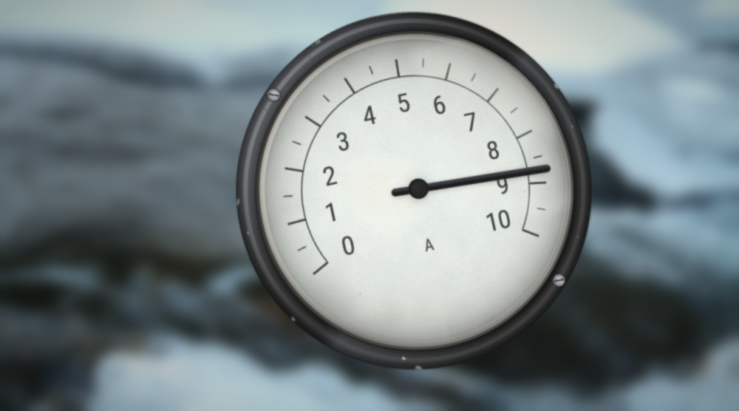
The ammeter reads 8.75 (A)
